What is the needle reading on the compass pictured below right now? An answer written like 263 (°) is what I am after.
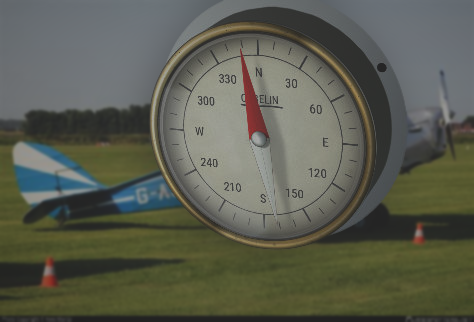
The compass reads 350 (°)
